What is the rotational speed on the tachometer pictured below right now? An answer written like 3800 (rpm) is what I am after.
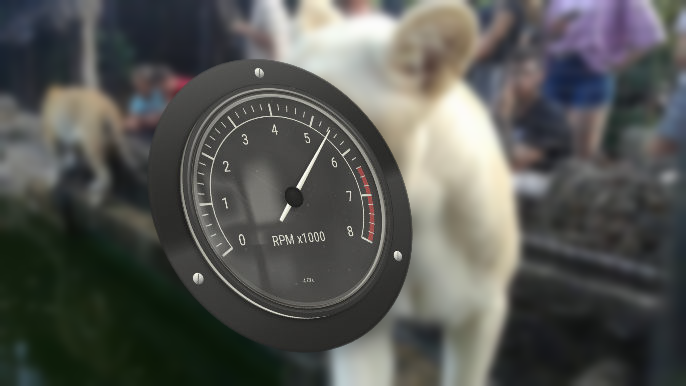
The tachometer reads 5400 (rpm)
